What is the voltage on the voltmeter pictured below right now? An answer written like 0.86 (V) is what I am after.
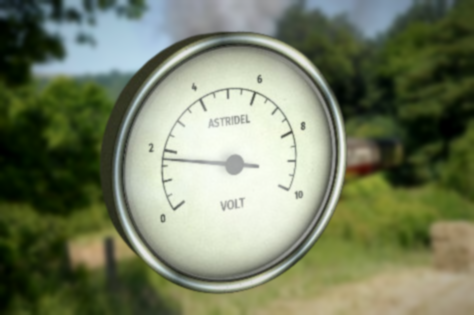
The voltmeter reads 1.75 (V)
